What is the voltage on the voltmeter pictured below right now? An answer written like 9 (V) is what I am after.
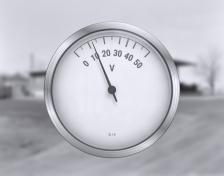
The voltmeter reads 12.5 (V)
